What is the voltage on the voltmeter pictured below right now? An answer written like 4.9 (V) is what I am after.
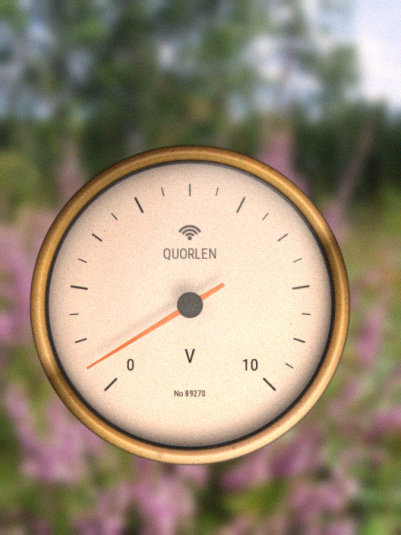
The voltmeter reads 0.5 (V)
